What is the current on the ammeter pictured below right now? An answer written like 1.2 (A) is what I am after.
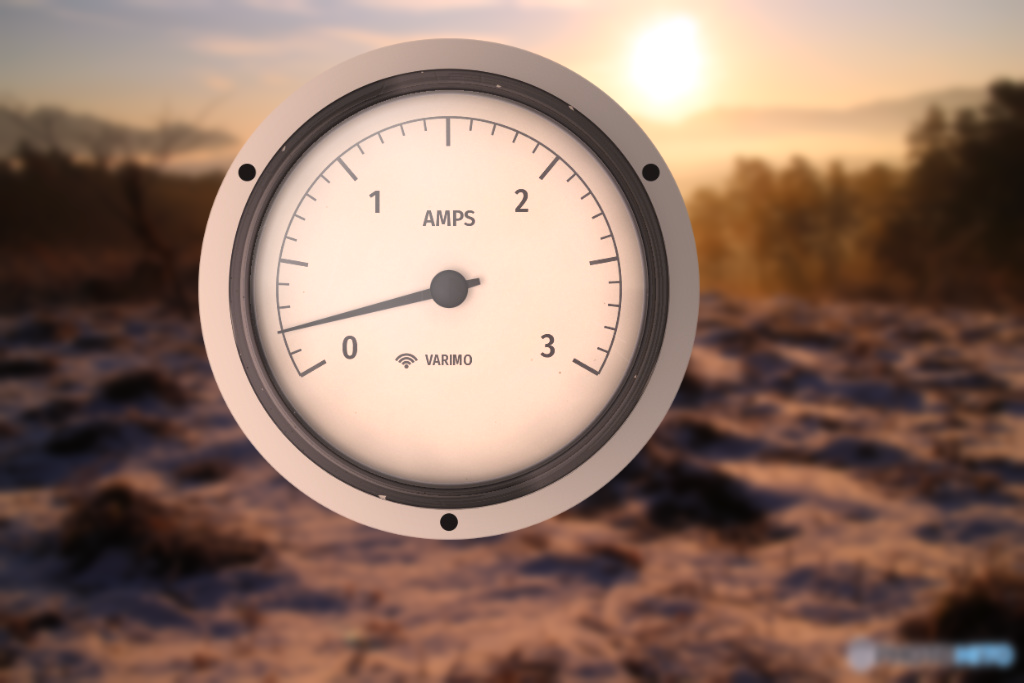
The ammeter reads 0.2 (A)
